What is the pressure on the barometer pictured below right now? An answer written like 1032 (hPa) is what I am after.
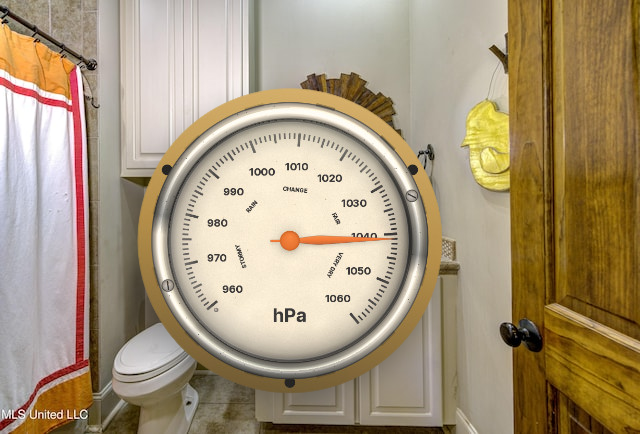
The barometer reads 1041 (hPa)
